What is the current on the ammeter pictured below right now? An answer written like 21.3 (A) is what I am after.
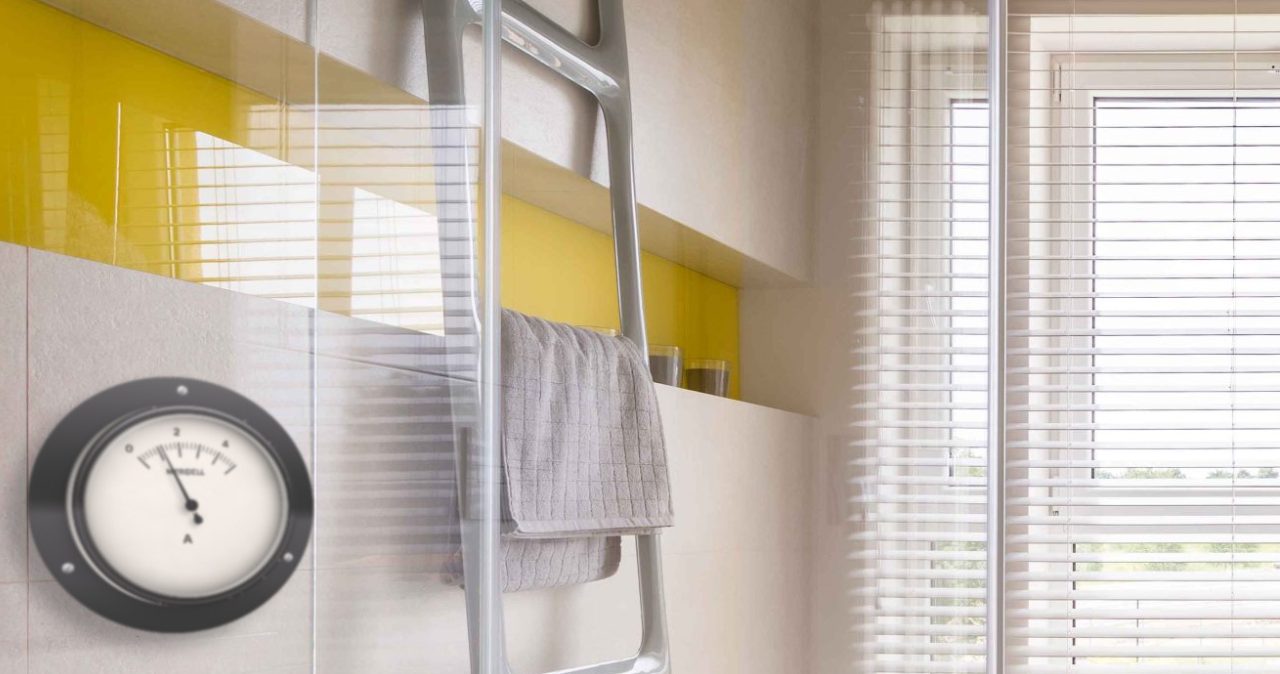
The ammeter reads 1 (A)
